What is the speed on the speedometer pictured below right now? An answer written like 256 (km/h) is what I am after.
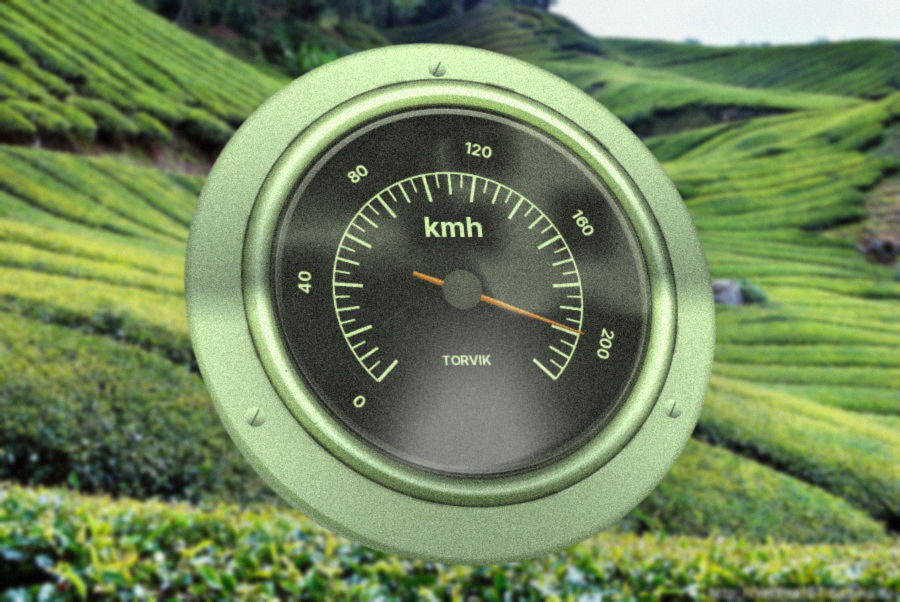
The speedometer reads 200 (km/h)
